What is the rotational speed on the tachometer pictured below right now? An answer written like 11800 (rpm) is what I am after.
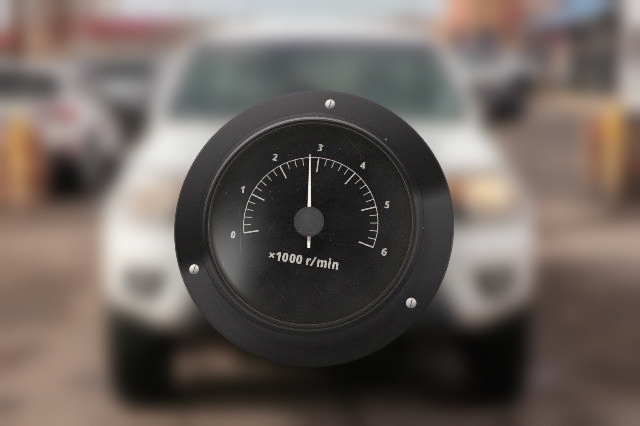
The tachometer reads 2800 (rpm)
